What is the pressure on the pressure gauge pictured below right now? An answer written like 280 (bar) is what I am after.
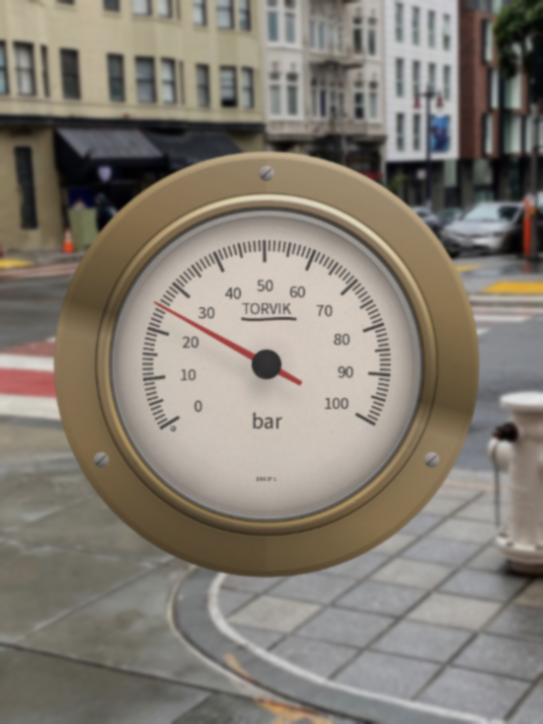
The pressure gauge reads 25 (bar)
